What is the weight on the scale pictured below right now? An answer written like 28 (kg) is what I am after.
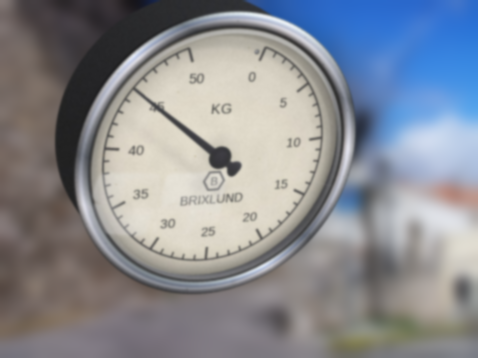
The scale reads 45 (kg)
